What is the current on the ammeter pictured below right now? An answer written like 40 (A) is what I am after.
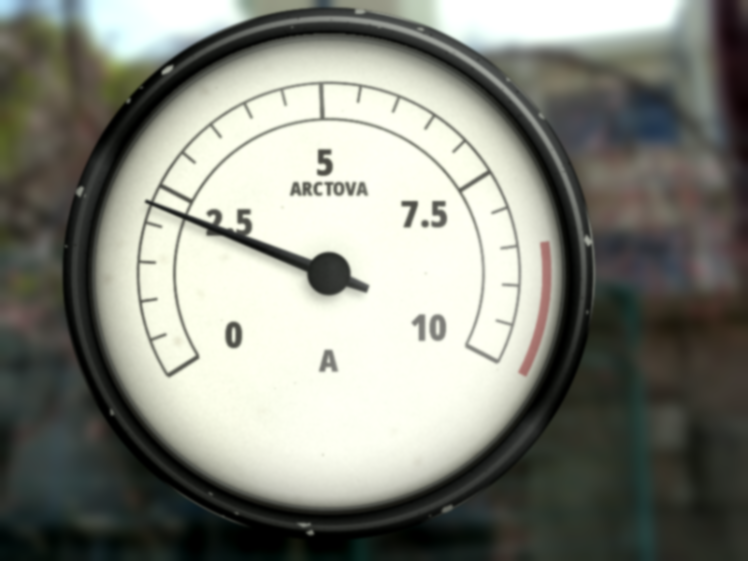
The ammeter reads 2.25 (A)
